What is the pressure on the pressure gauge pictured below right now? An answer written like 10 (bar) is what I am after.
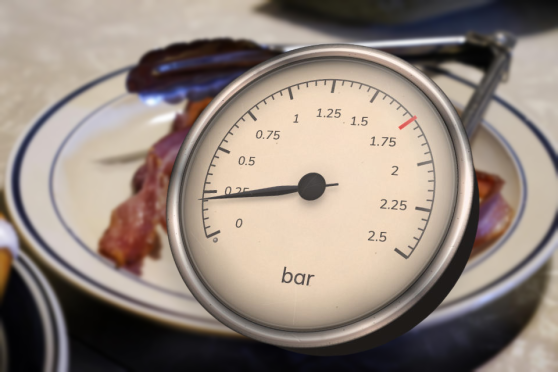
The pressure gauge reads 0.2 (bar)
